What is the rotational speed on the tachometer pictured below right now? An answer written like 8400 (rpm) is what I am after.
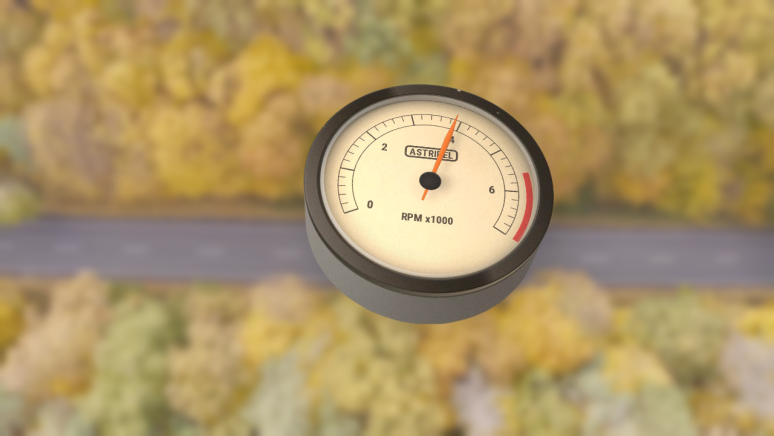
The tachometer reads 3900 (rpm)
